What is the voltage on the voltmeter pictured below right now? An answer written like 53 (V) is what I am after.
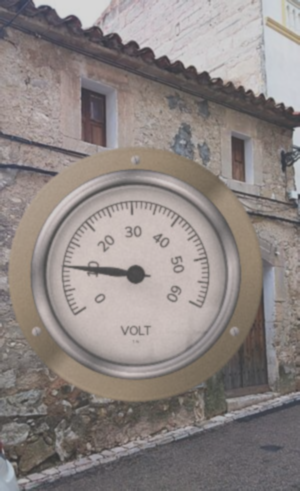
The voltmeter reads 10 (V)
